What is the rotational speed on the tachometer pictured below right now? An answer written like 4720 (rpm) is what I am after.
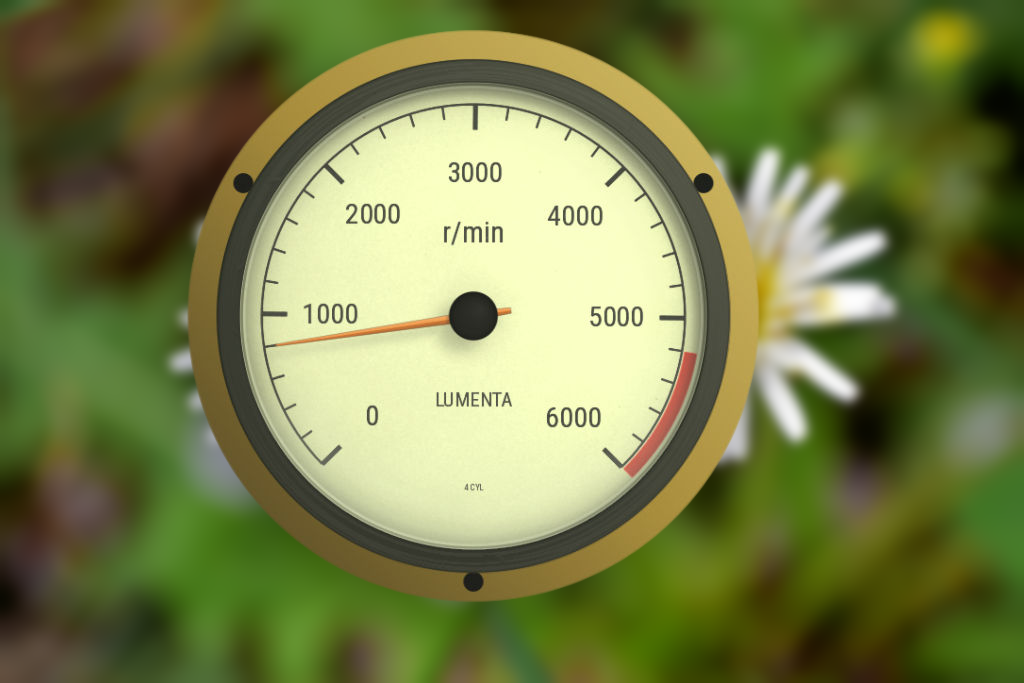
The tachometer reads 800 (rpm)
